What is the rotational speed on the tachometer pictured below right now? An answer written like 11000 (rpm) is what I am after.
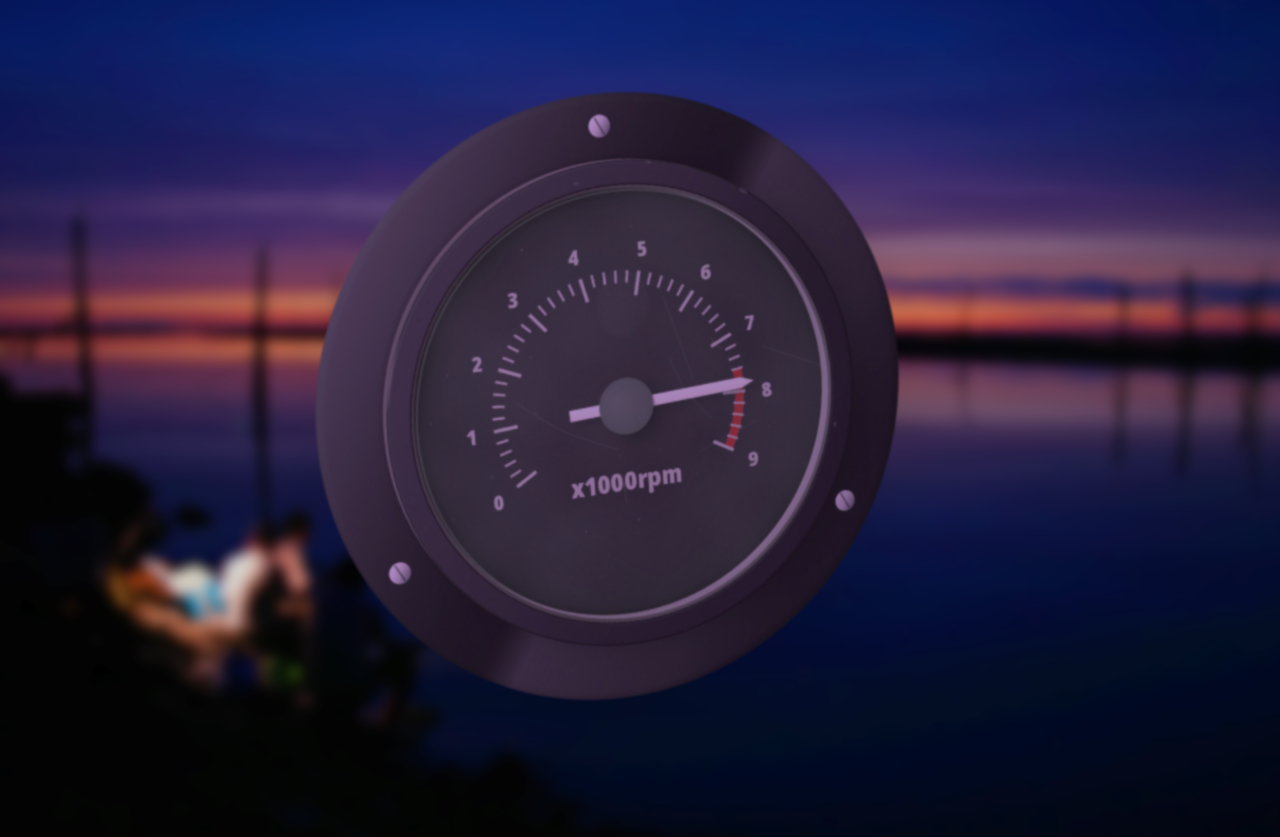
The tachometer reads 7800 (rpm)
